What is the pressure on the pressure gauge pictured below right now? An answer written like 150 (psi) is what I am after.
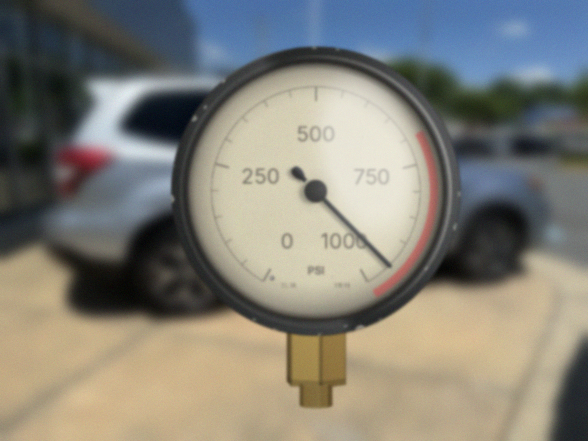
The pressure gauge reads 950 (psi)
